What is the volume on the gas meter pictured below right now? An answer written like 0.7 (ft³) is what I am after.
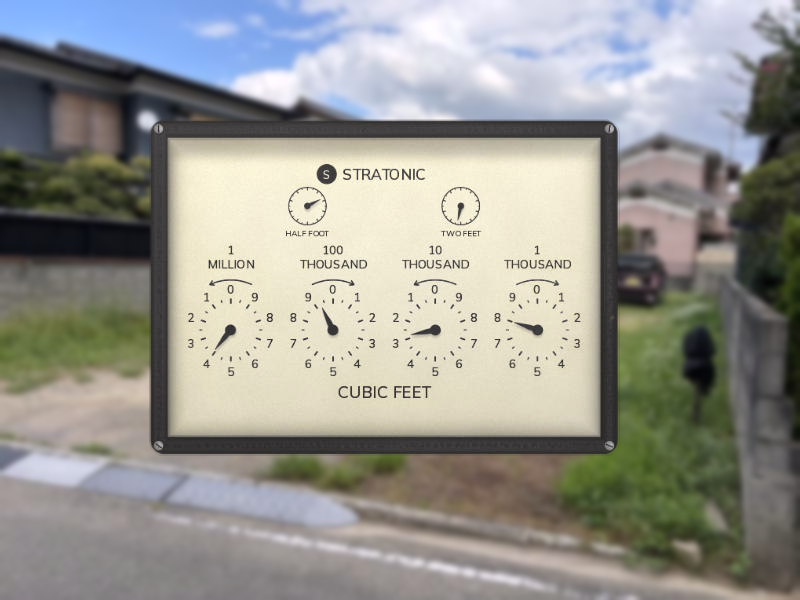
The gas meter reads 392800 (ft³)
